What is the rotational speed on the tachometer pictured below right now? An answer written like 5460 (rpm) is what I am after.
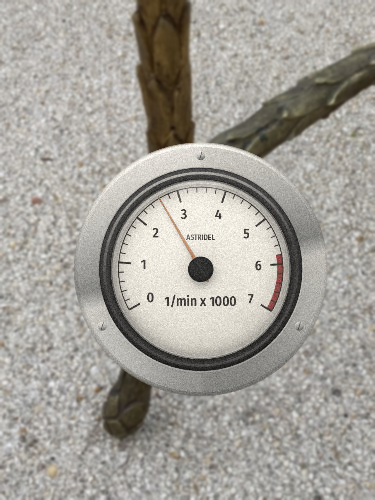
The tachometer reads 2600 (rpm)
